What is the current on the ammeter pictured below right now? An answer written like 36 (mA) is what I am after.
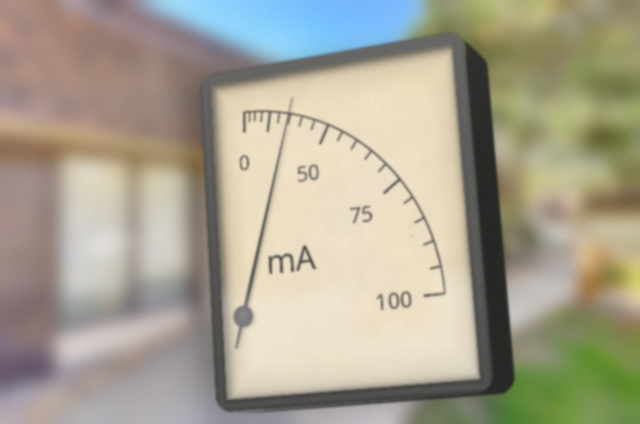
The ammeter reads 35 (mA)
